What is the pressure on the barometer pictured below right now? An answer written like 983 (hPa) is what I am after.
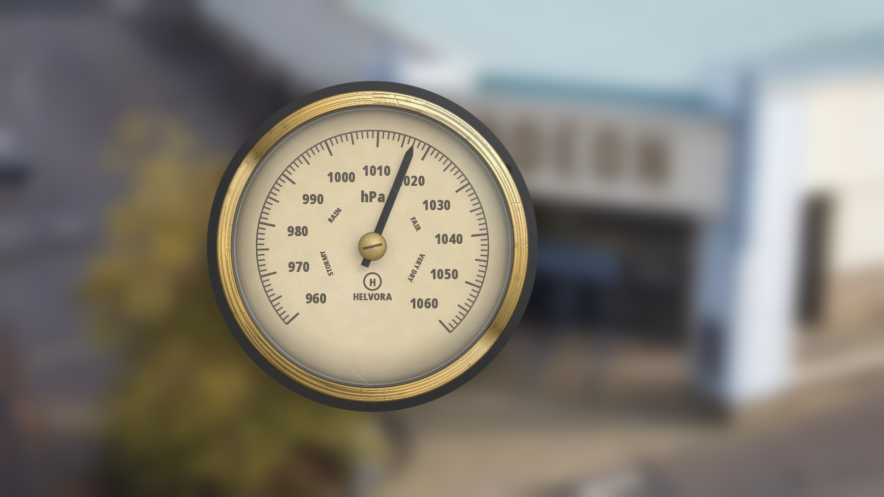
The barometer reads 1017 (hPa)
